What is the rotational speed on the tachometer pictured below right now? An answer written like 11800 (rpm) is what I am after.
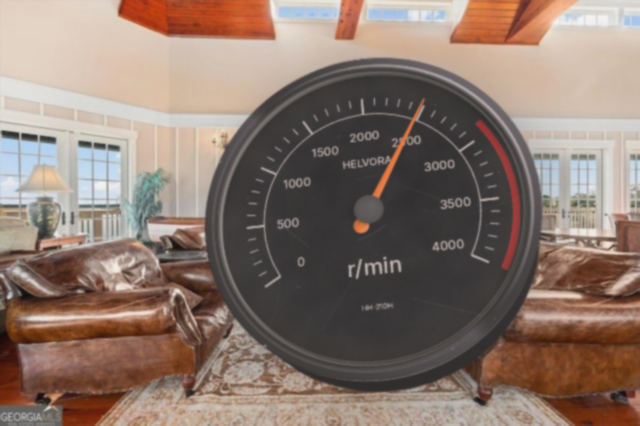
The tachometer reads 2500 (rpm)
